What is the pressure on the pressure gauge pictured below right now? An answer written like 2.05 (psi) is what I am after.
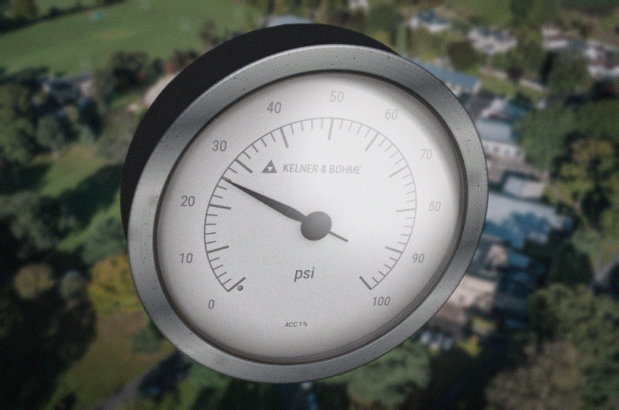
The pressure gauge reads 26 (psi)
